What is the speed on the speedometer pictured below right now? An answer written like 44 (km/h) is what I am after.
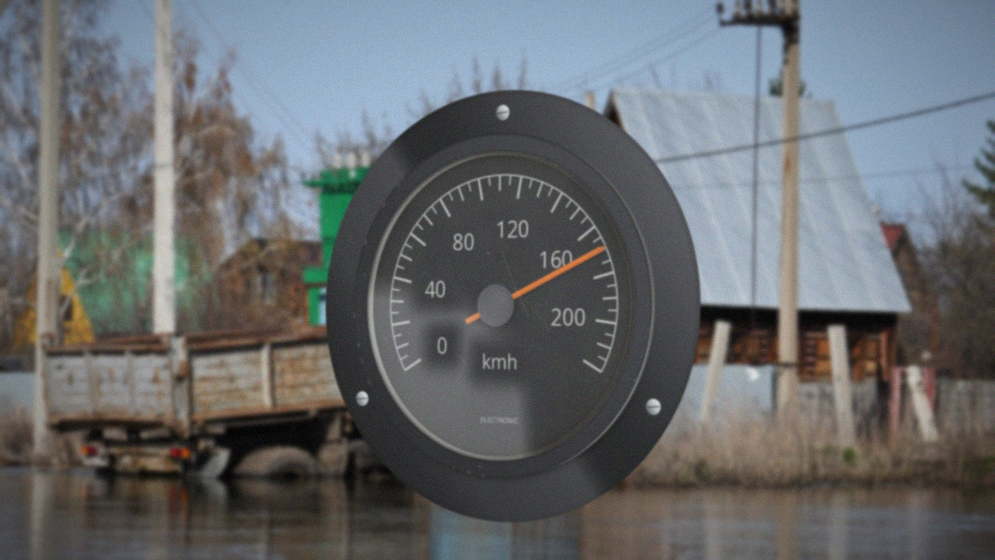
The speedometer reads 170 (km/h)
